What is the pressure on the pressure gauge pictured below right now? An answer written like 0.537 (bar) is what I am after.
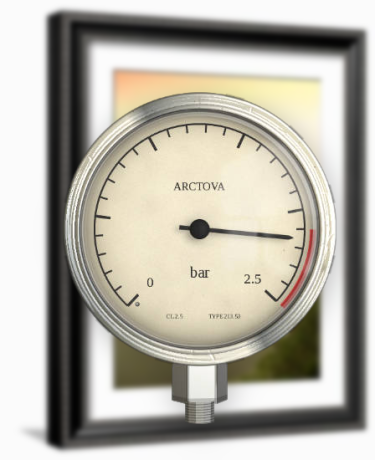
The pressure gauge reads 2.15 (bar)
